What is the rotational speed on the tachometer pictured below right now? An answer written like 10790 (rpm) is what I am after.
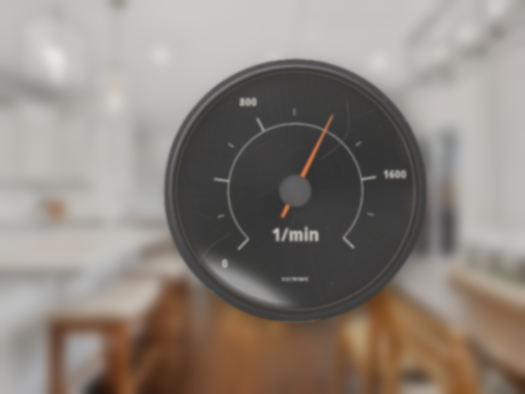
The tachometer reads 1200 (rpm)
